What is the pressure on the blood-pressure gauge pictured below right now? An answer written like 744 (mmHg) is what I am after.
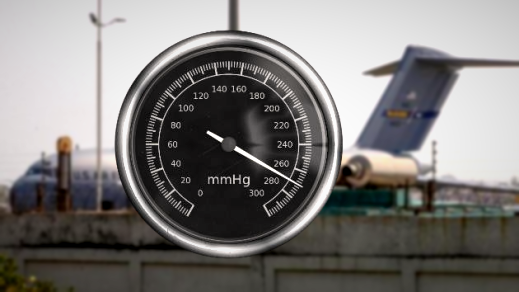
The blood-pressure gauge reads 270 (mmHg)
